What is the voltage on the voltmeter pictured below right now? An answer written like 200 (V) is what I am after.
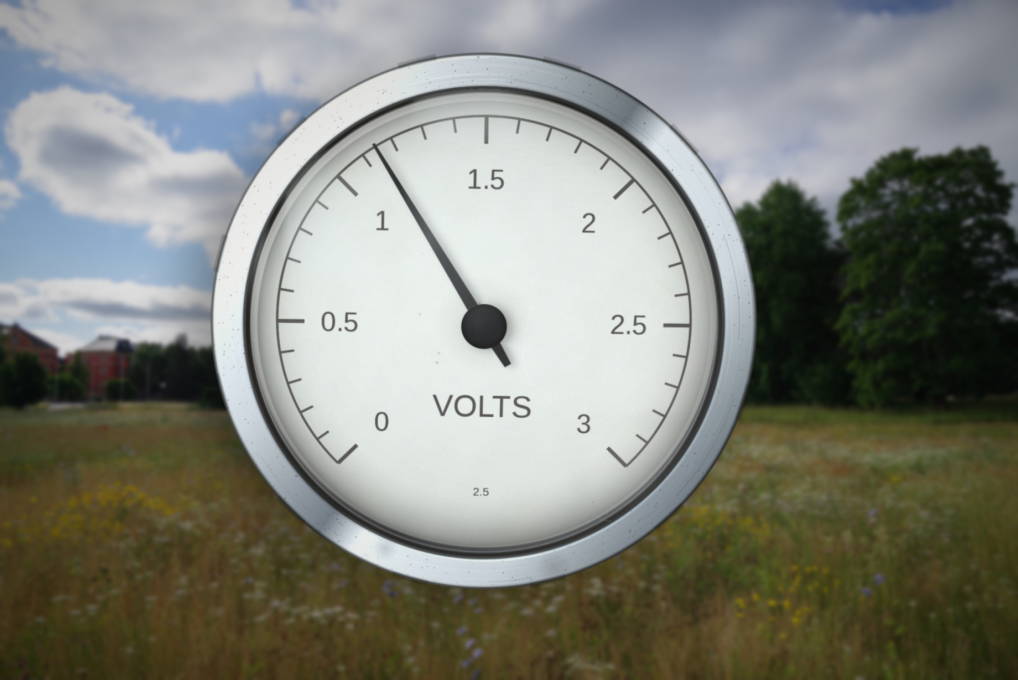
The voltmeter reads 1.15 (V)
